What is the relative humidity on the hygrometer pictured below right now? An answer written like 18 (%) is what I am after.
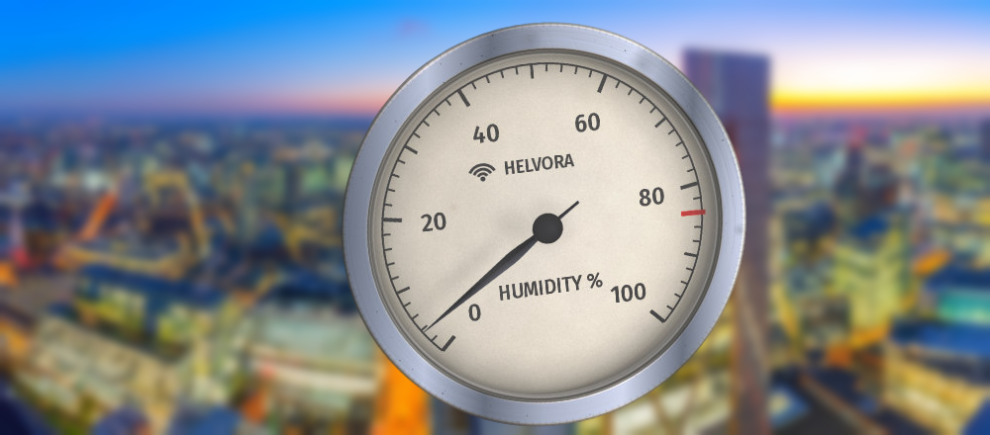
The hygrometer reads 4 (%)
